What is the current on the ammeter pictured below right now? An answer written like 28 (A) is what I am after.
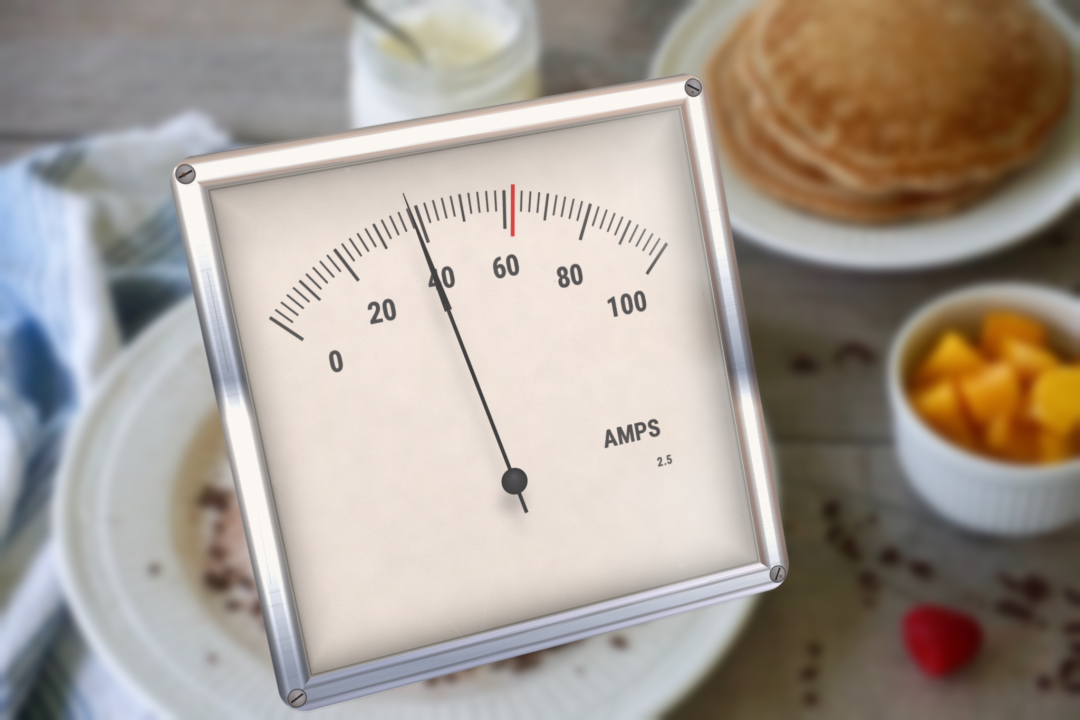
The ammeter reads 38 (A)
